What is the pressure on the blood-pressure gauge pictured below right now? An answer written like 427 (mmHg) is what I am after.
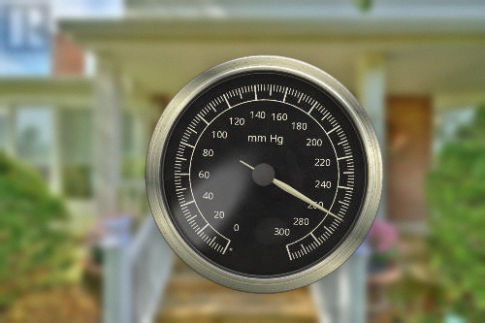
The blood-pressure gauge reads 260 (mmHg)
